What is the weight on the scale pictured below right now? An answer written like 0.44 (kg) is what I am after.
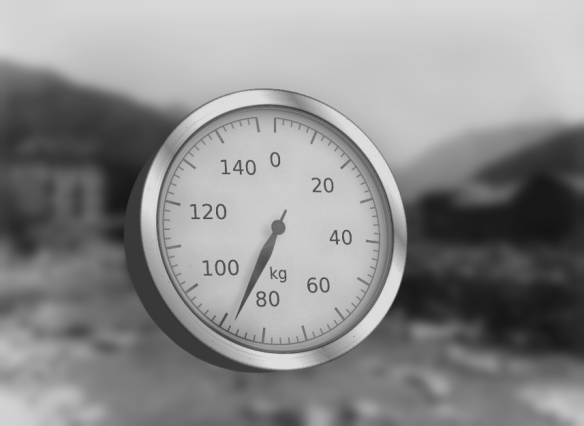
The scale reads 88 (kg)
